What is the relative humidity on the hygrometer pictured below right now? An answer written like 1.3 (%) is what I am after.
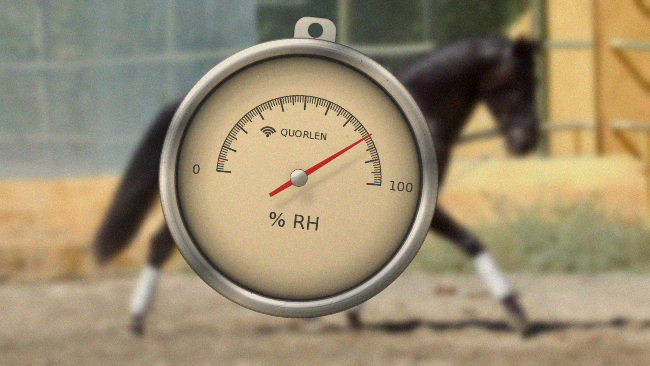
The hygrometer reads 80 (%)
